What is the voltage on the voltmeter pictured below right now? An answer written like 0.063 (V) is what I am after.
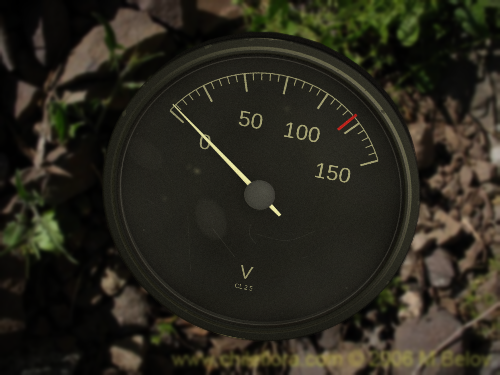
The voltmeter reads 5 (V)
